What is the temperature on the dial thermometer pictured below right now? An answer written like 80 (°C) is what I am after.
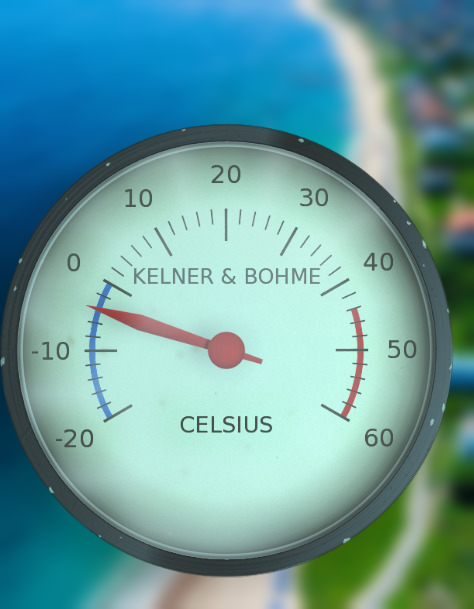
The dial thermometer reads -4 (°C)
